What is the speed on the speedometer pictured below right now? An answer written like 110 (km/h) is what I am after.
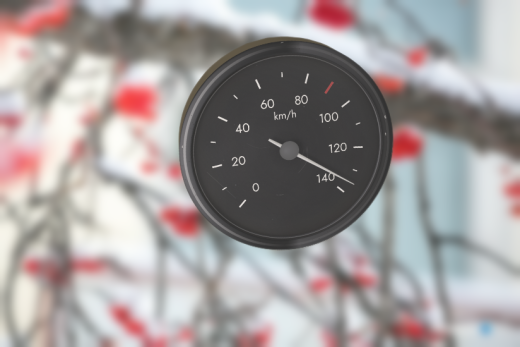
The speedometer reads 135 (km/h)
